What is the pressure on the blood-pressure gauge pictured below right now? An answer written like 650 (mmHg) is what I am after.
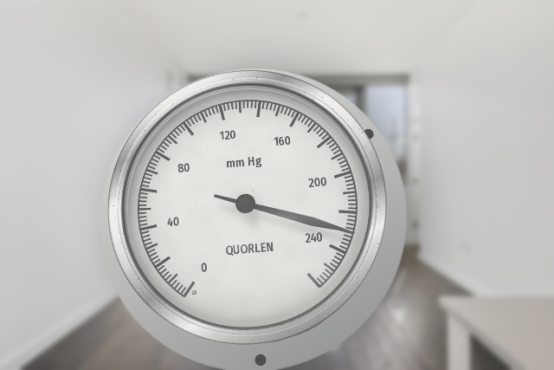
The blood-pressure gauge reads 230 (mmHg)
